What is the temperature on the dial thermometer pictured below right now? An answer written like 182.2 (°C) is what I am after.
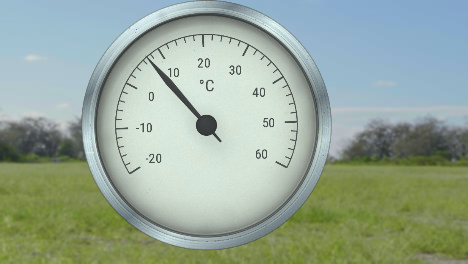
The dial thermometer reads 7 (°C)
